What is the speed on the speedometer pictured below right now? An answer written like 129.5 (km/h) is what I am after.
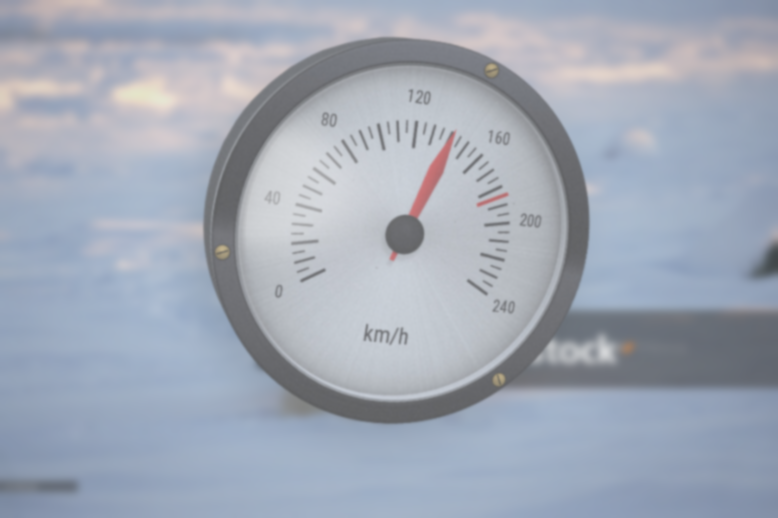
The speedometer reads 140 (km/h)
